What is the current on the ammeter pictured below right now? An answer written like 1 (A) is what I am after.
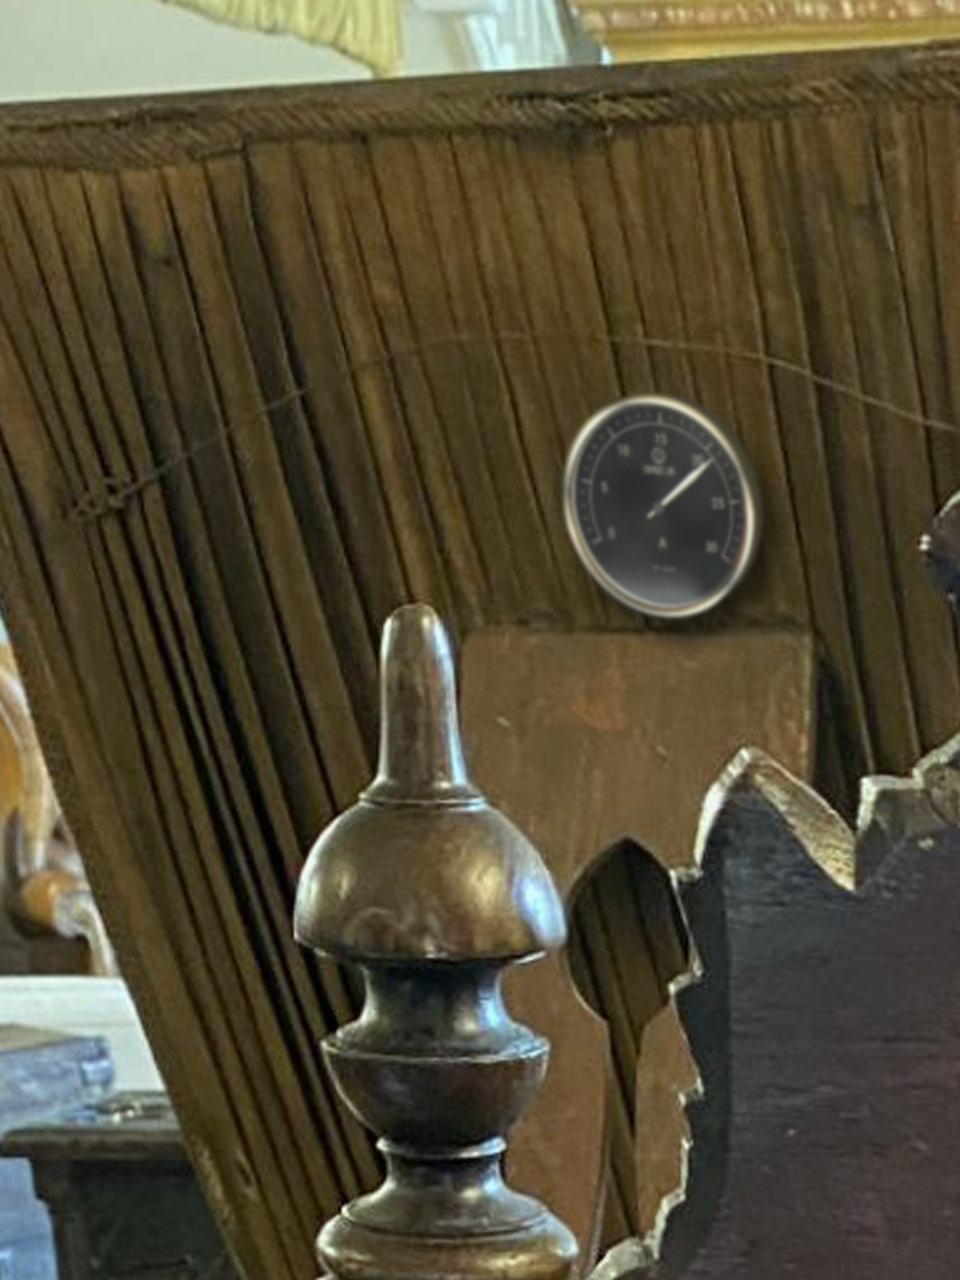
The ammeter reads 21 (A)
